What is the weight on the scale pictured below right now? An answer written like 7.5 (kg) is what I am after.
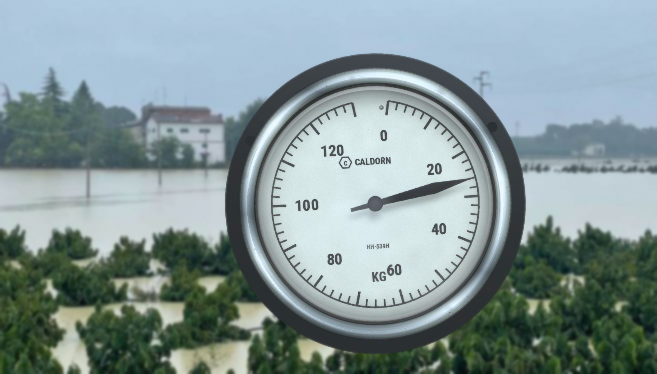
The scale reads 26 (kg)
